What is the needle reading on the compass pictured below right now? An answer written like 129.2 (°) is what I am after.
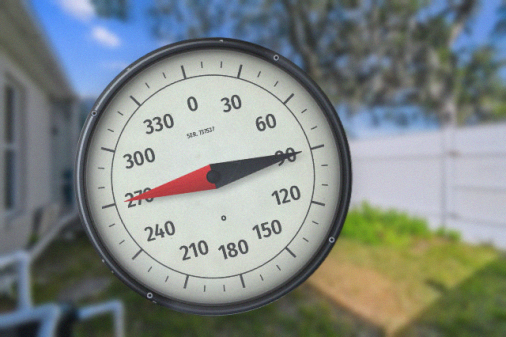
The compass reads 270 (°)
